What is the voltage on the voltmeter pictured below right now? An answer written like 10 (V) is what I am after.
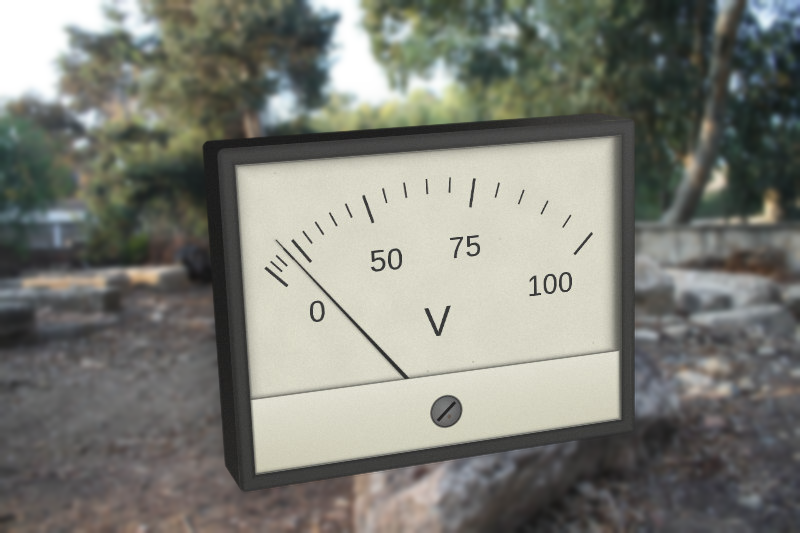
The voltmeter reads 20 (V)
